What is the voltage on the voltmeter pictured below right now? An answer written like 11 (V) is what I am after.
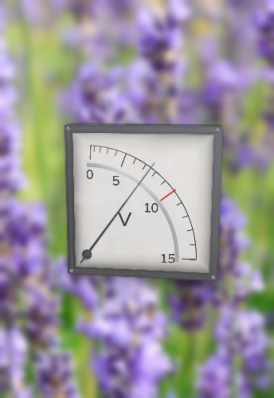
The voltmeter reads 7.5 (V)
